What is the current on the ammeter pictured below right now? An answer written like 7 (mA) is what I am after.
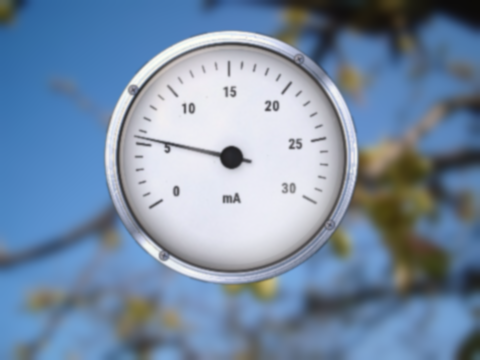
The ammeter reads 5.5 (mA)
